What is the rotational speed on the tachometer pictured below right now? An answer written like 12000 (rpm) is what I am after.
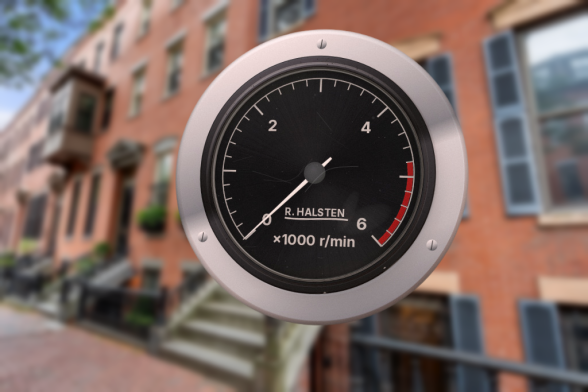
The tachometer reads 0 (rpm)
